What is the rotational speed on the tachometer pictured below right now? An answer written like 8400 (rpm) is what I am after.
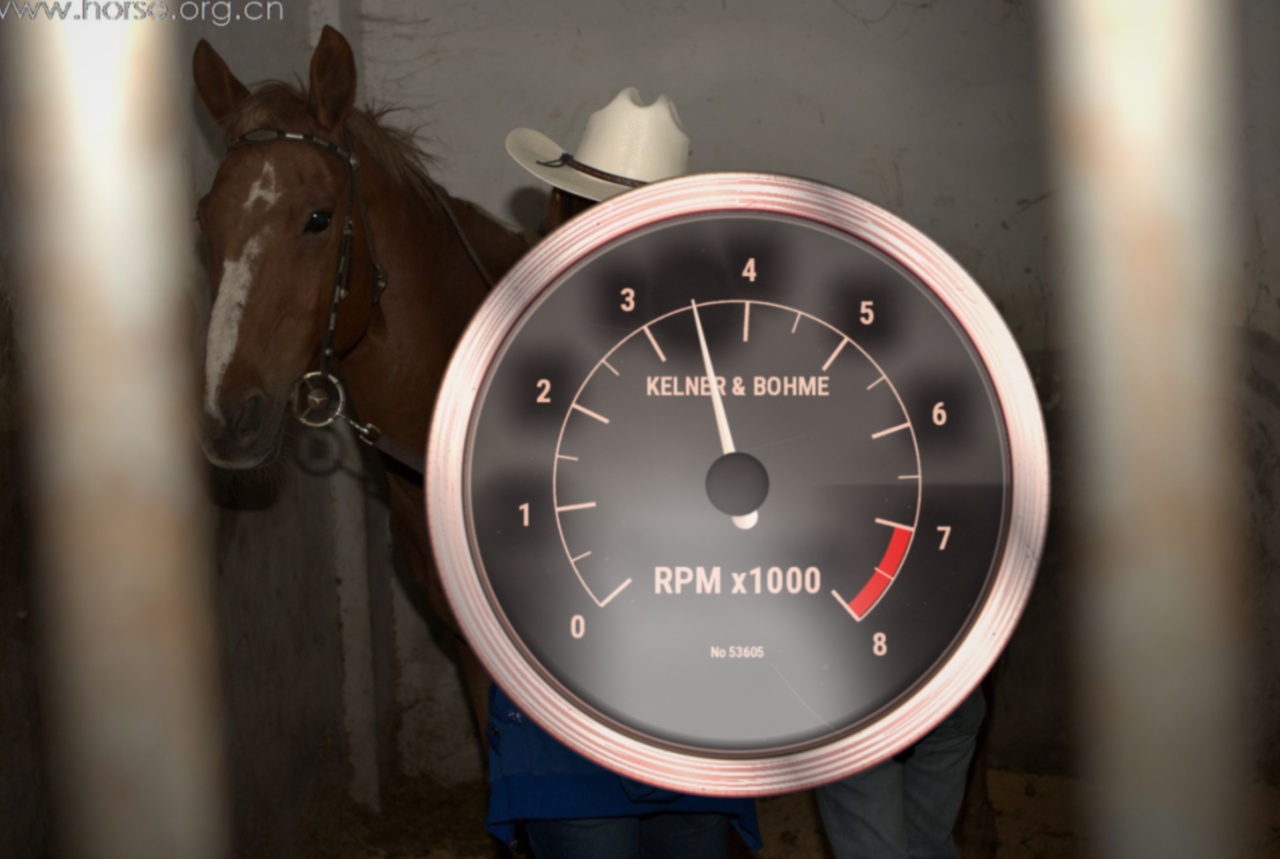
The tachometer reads 3500 (rpm)
